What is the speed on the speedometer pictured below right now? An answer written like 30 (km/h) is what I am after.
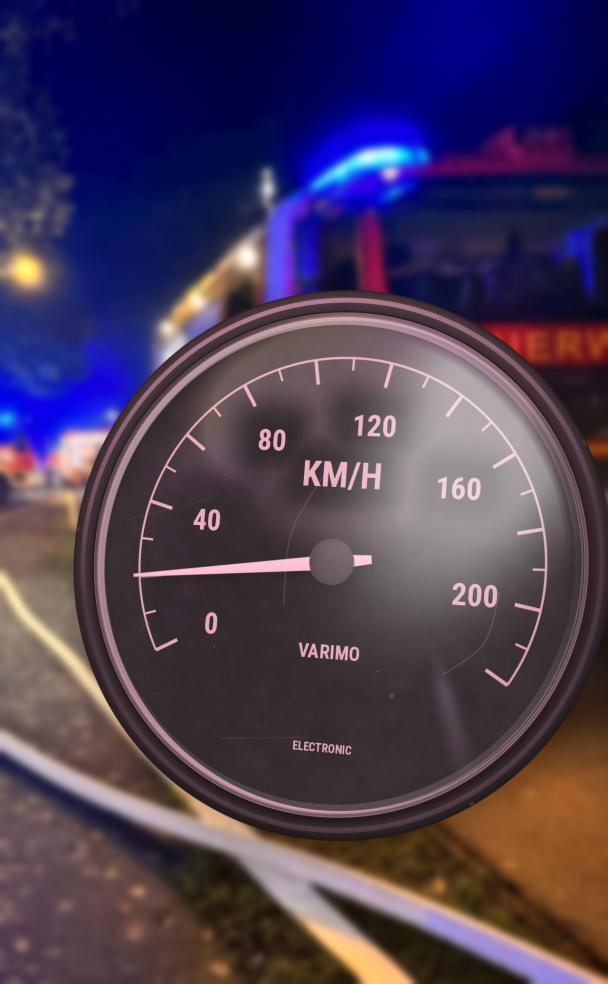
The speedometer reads 20 (km/h)
